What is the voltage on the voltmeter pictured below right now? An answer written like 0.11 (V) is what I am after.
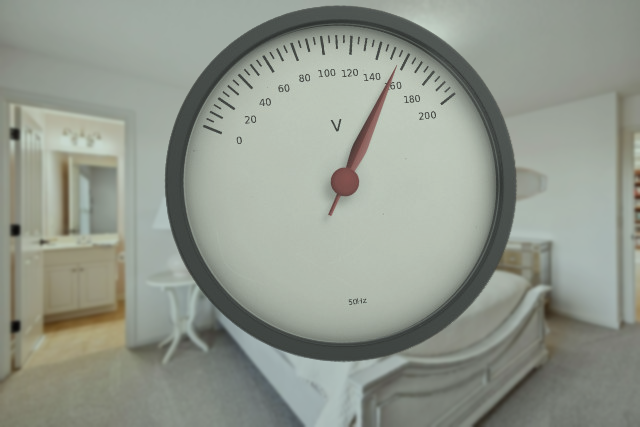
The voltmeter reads 155 (V)
